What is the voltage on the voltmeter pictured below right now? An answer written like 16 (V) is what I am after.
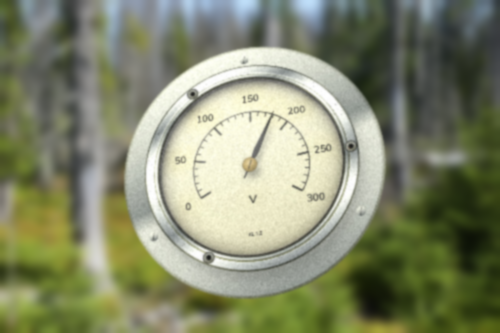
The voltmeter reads 180 (V)
